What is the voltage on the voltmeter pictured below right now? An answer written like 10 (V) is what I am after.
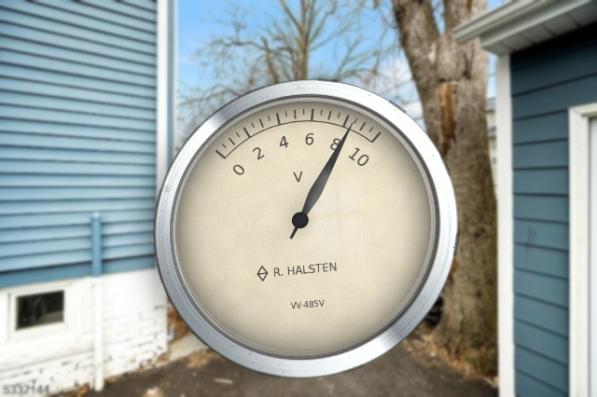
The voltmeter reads 8.5 (V)
